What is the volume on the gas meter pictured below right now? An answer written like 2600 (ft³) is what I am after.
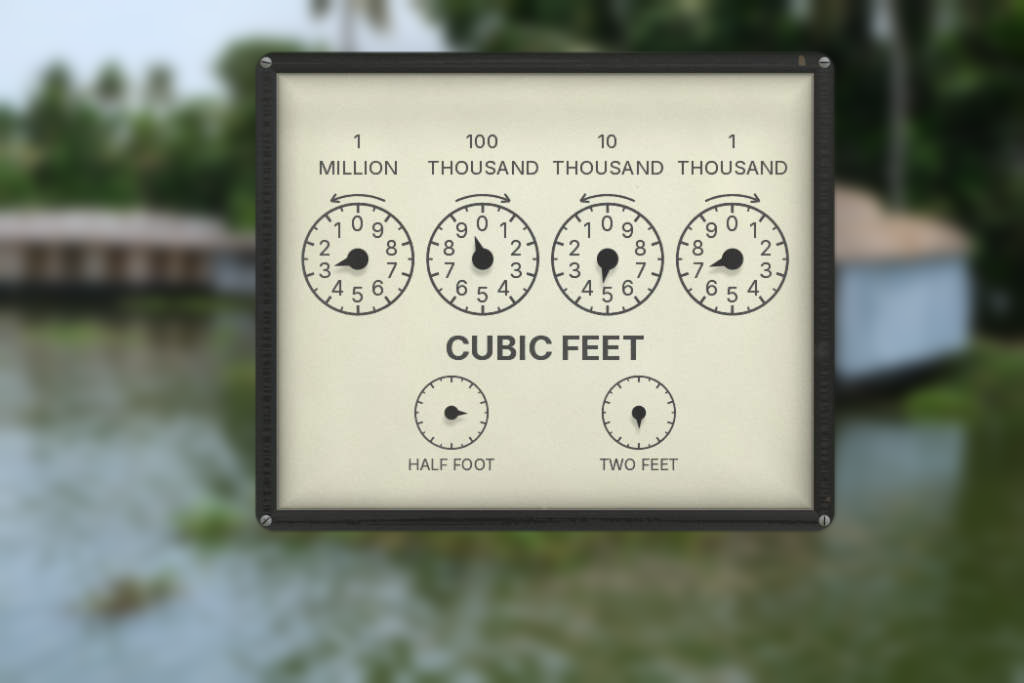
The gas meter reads 294700 (ft³)
